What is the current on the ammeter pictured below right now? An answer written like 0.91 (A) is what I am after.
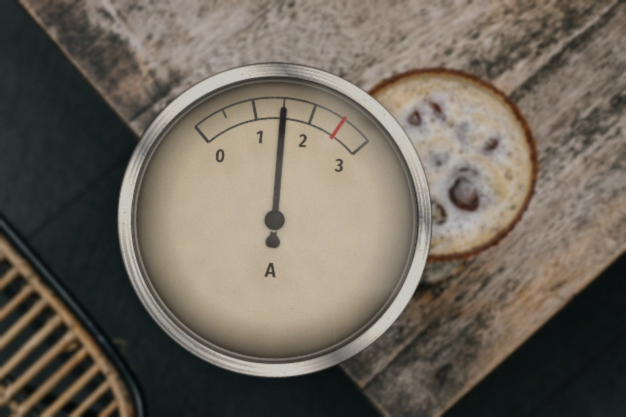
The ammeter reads 1.5 (A)
